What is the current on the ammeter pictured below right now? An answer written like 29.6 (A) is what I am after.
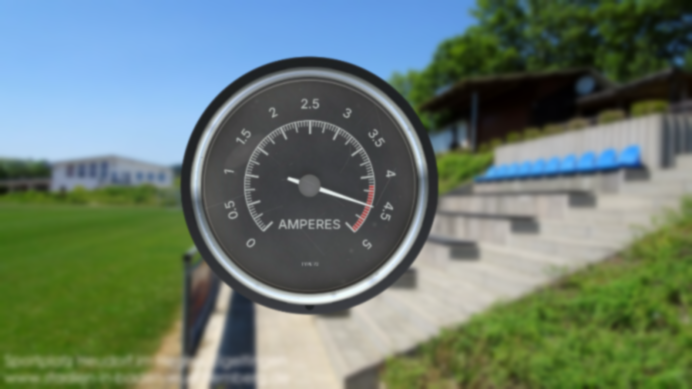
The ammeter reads 4.5 (A)
